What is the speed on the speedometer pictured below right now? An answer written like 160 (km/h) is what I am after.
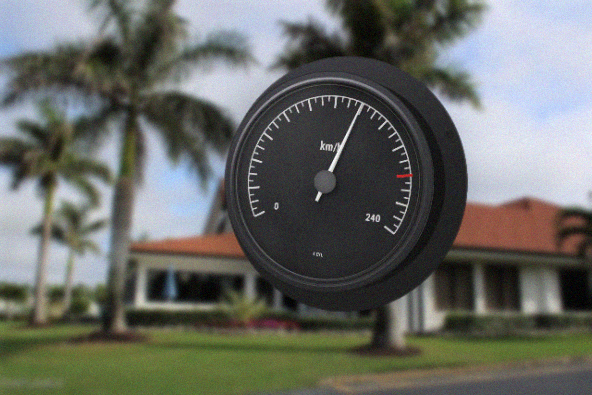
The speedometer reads 140 (km/h)
